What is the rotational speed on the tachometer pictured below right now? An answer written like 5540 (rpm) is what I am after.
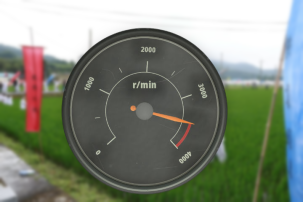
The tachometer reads 3500 (rpm)
